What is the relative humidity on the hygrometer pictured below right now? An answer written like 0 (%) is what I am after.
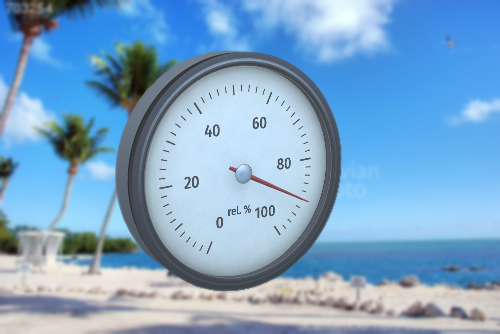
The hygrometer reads 90 (%)
